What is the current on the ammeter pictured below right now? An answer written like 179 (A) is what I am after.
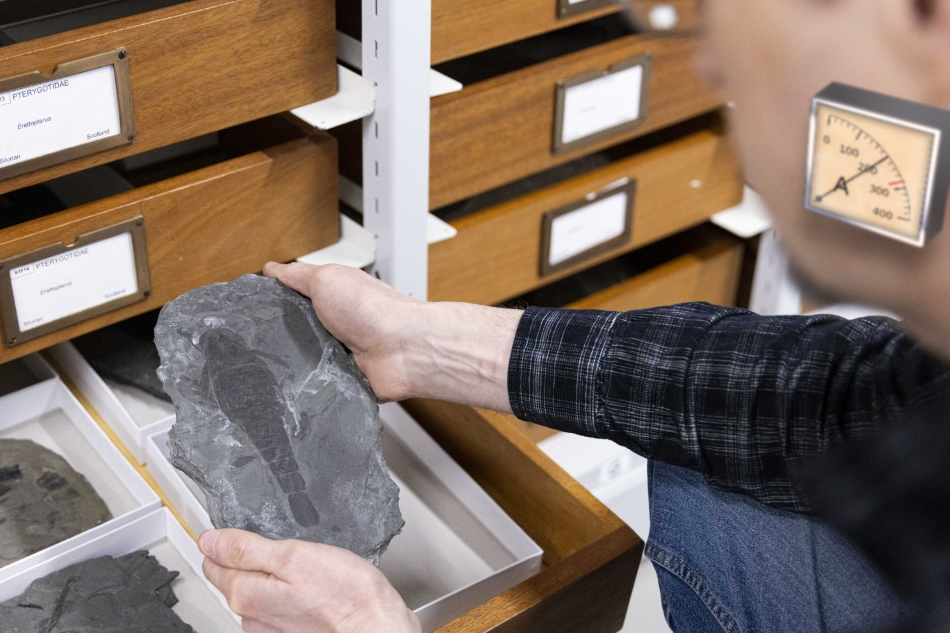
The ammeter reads 200 (A)
